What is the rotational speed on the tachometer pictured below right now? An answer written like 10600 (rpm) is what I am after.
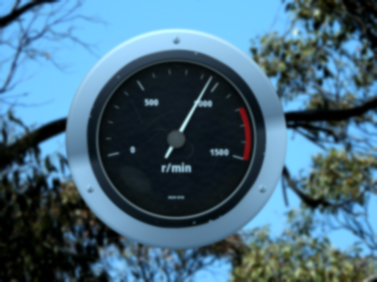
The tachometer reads 950 (rpm)
